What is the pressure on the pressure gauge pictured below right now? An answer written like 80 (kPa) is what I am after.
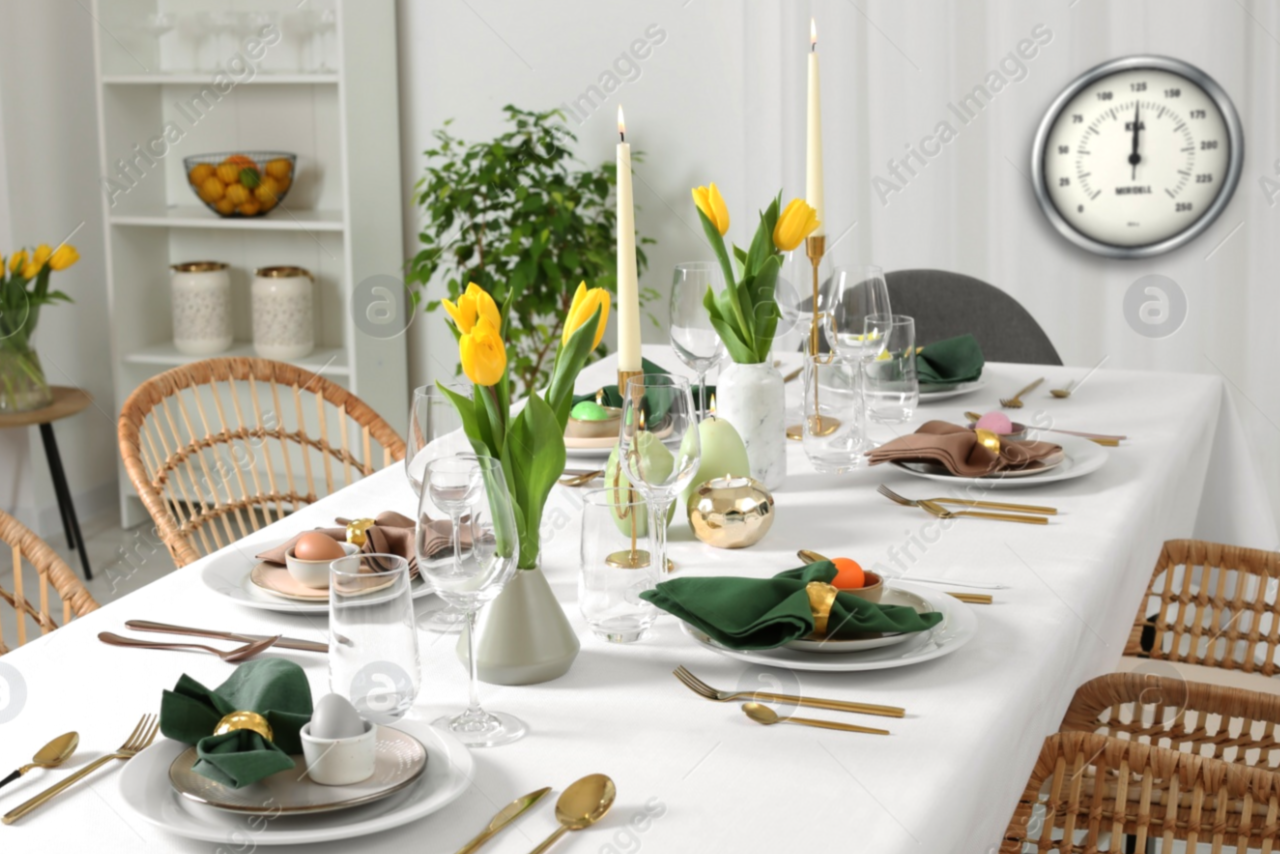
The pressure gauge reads 125 (kPa)
